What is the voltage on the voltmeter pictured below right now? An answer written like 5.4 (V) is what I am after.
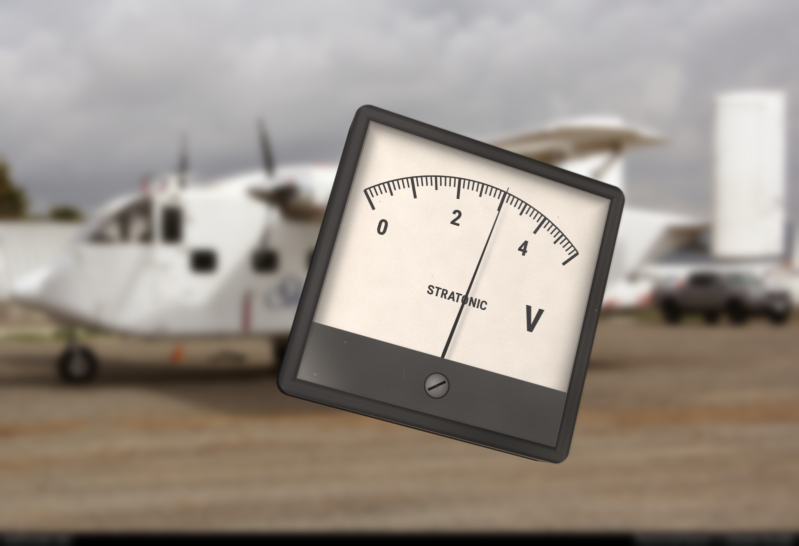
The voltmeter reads 3 (V)
